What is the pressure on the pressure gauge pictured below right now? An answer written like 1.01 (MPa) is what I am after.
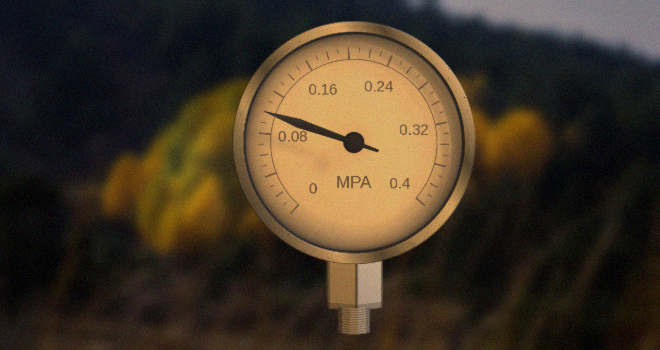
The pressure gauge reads 0.1 (MPa)
